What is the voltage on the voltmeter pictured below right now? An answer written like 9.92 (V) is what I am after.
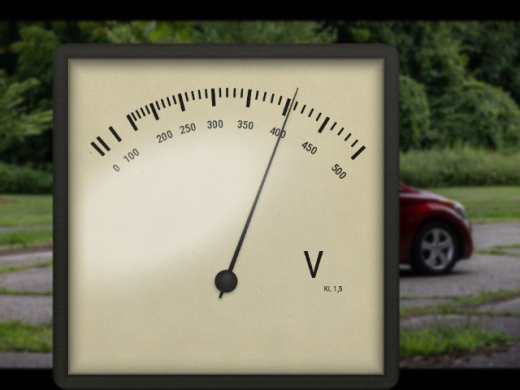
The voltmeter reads 405 (V)
